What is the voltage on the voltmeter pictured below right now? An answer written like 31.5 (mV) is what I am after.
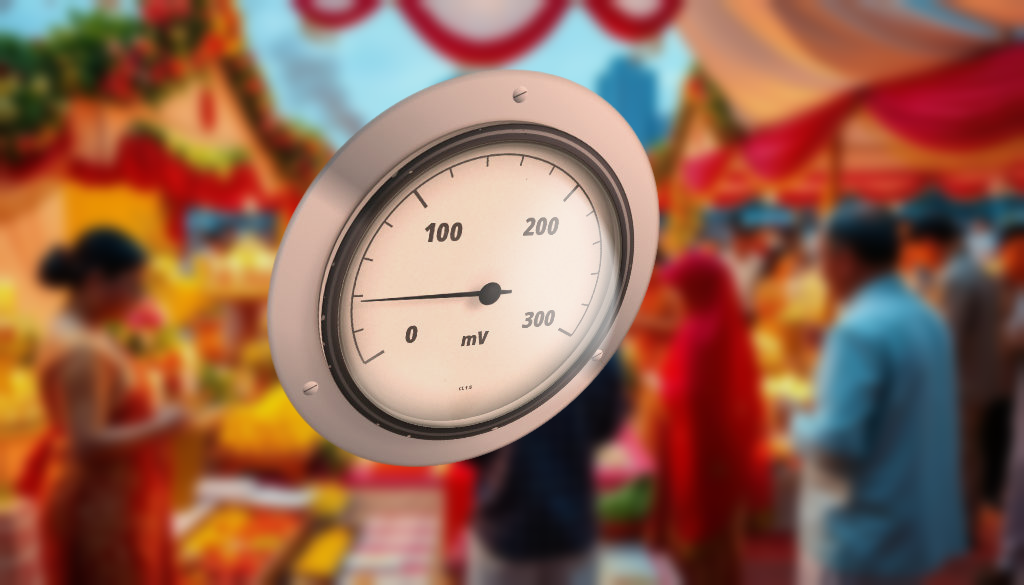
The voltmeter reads 40 (mV)
